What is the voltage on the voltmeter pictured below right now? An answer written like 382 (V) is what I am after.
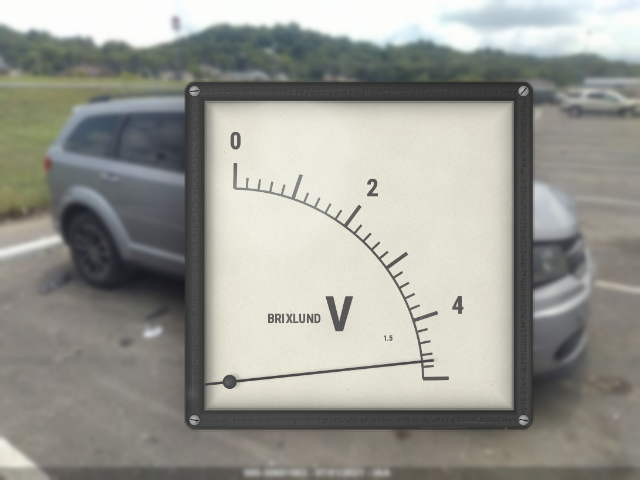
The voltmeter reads 4.7 (V)
